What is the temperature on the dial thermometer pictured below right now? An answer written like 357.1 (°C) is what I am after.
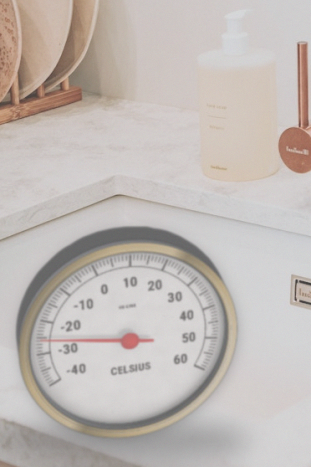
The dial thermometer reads -25 (°C)
